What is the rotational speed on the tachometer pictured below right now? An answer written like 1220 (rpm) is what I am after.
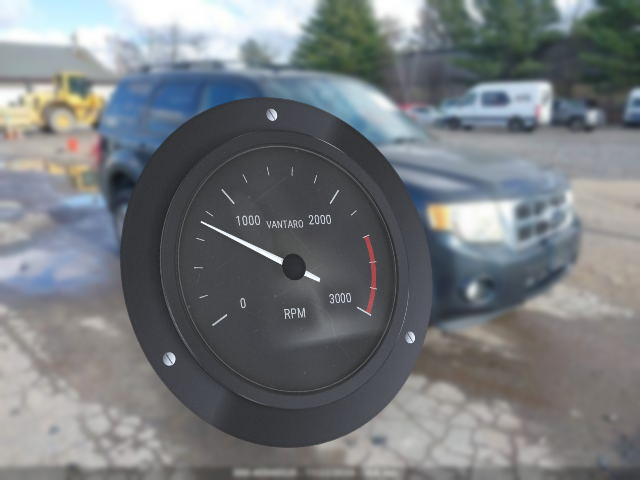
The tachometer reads 700 (rpm)
